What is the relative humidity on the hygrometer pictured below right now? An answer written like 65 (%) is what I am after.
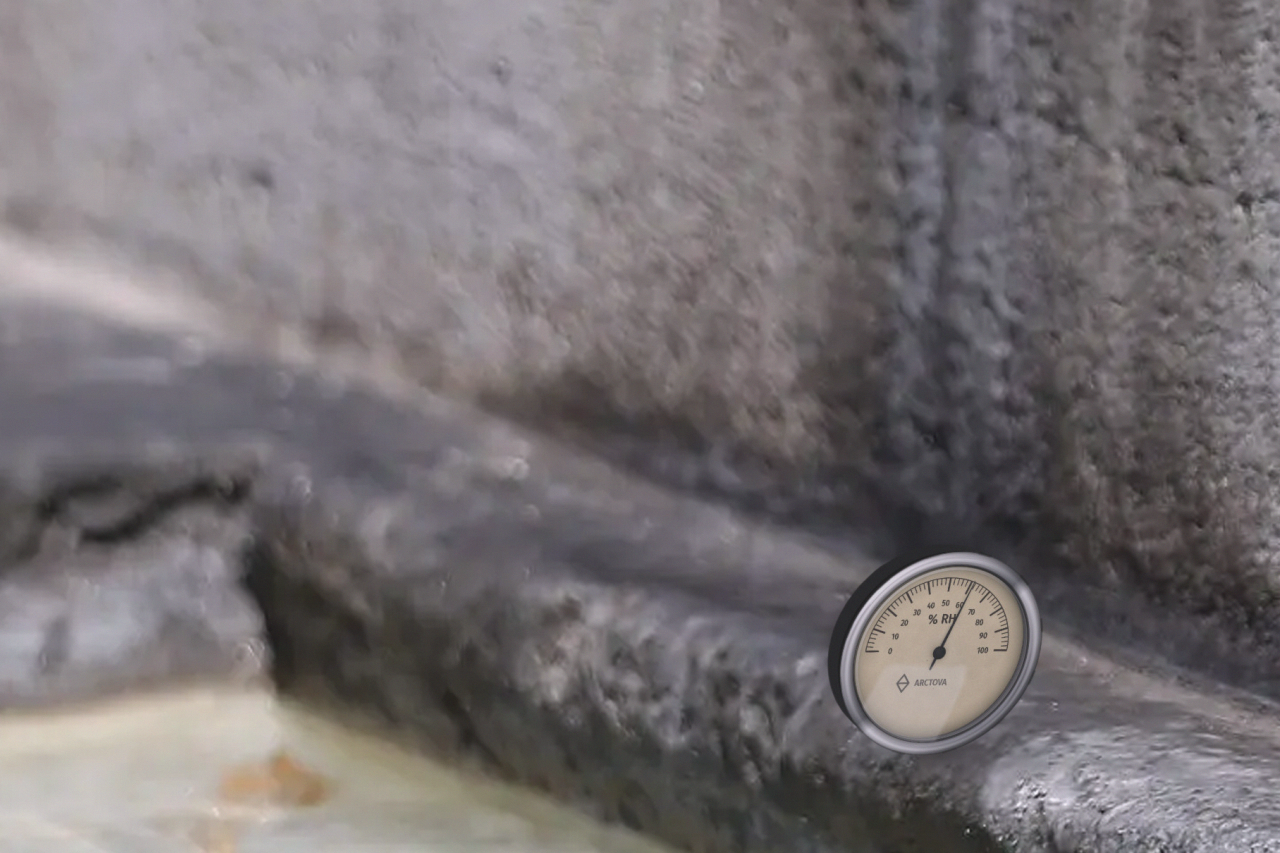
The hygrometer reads 60 (%)
